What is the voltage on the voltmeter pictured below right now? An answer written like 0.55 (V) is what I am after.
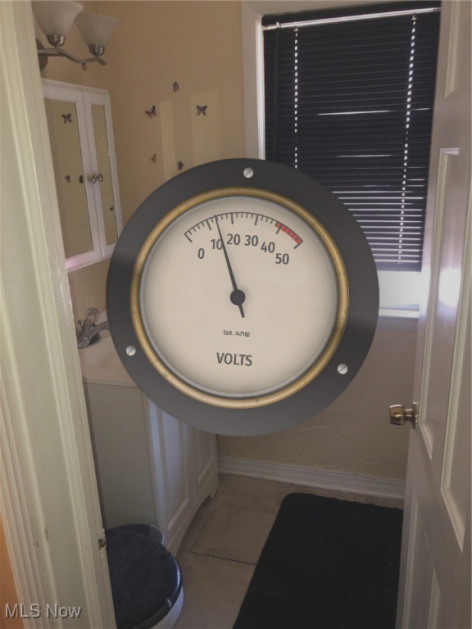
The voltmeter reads 14 (V)
